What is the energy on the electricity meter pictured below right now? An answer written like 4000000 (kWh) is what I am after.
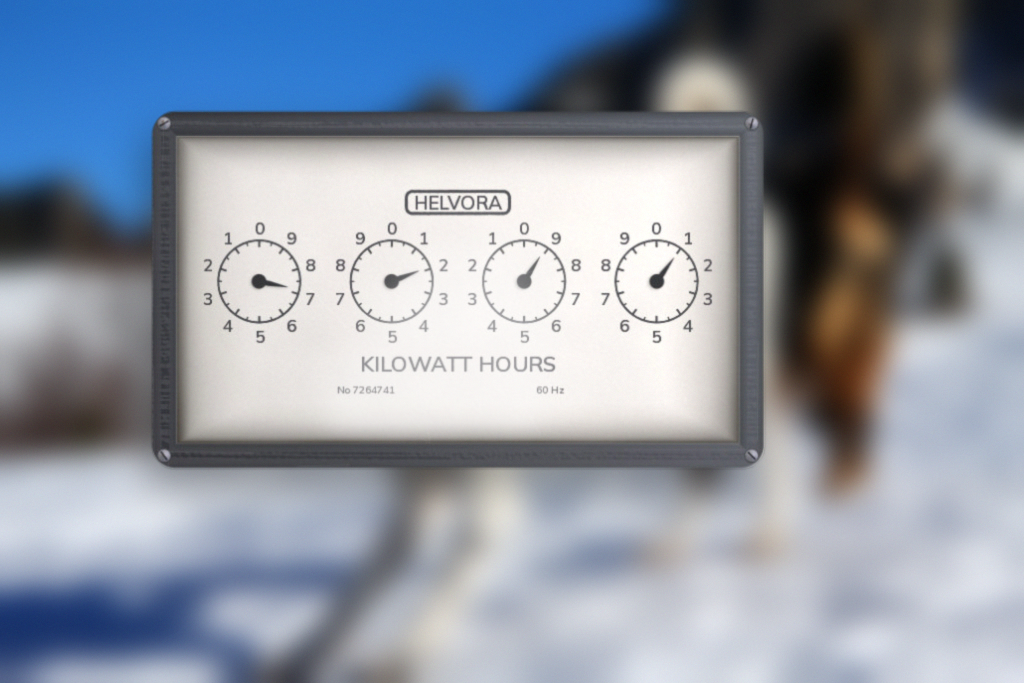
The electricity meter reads 7191 (kWh)
